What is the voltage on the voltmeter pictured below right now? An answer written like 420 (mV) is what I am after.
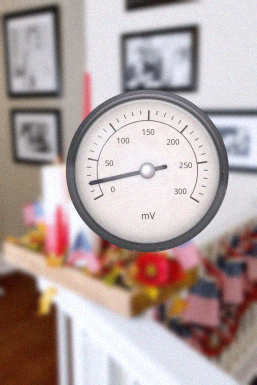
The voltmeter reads 20 (mV)
